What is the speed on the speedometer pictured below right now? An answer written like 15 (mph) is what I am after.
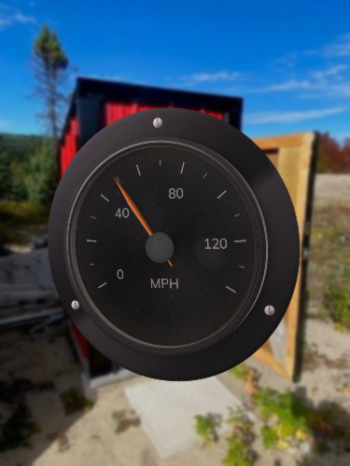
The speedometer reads 50 (mph)
